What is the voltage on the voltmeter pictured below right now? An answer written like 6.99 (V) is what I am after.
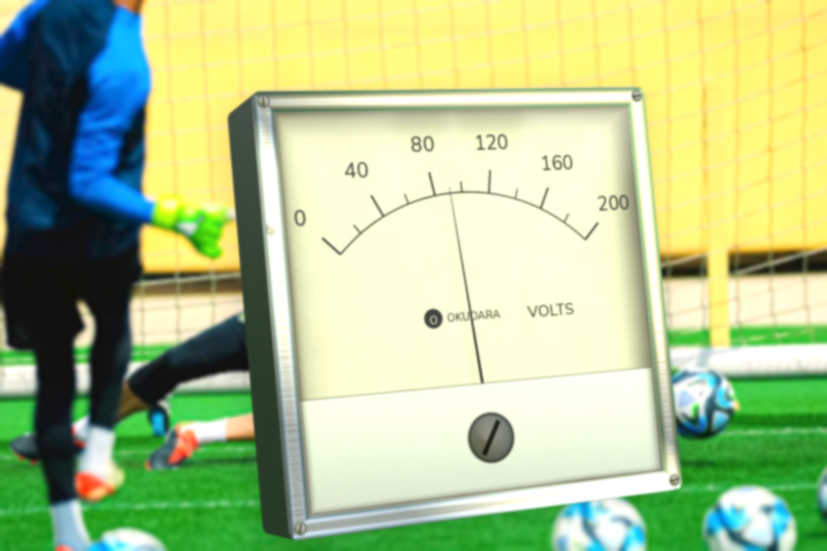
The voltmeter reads 90 (V)
